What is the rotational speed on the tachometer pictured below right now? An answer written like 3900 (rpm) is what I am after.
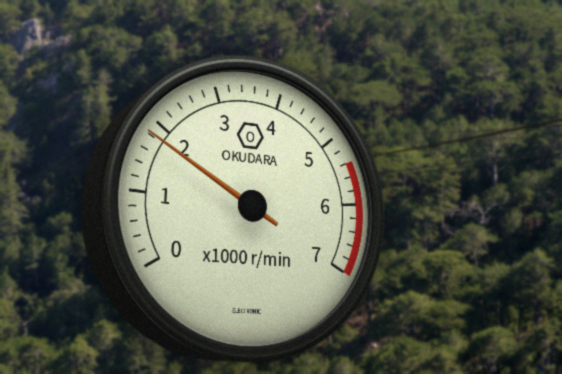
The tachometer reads 1800 (rpm)
